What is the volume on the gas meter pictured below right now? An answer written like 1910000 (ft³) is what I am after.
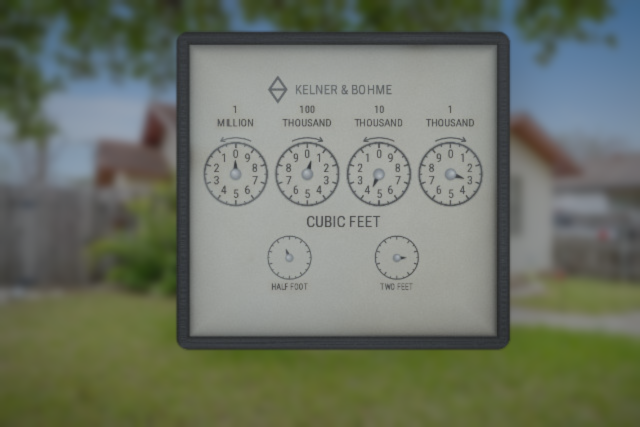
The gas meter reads 4300 (ft³)
